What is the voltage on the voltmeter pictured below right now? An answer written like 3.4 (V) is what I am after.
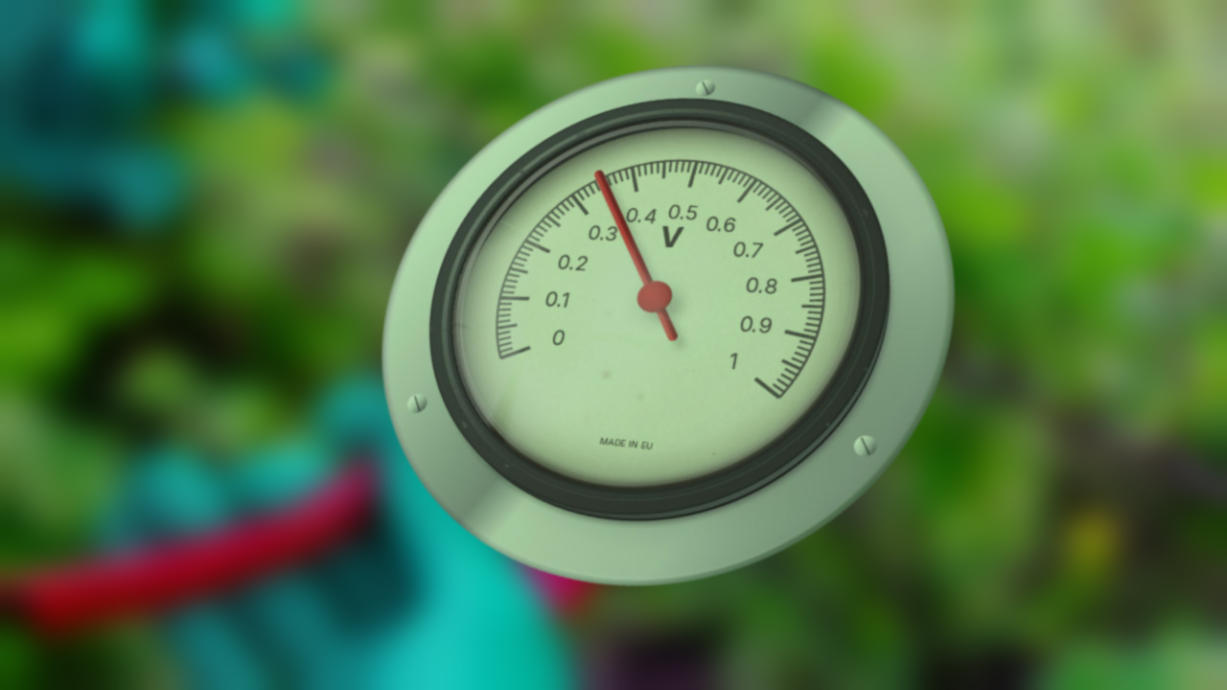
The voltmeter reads 0.35 (V)
